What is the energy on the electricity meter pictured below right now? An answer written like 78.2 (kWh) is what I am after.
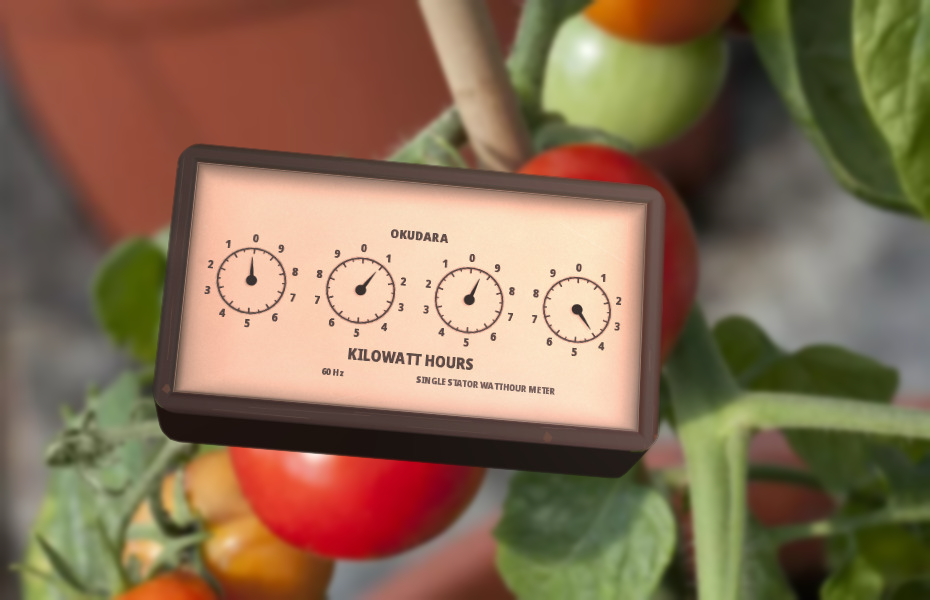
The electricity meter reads 94 (kWh)
